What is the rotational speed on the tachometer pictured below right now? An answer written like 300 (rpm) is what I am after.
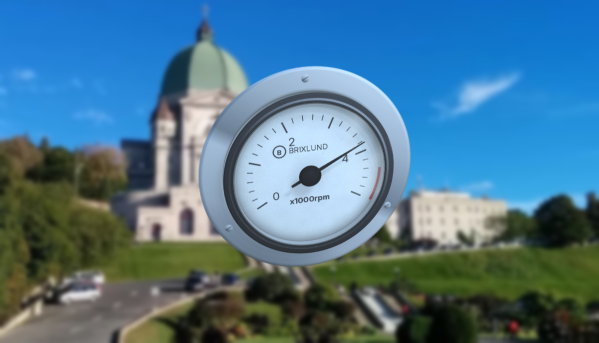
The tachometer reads 3800 (rpm)
